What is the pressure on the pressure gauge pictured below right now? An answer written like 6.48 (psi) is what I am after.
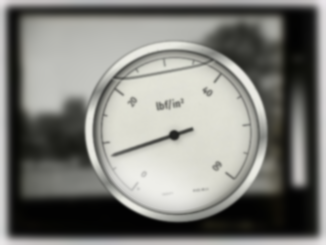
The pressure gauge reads 7.5 (psi)
